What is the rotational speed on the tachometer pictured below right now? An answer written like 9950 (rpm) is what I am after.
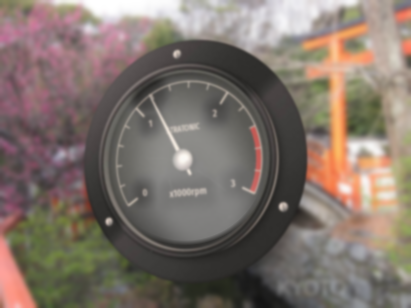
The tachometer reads 1200 (rpm)
